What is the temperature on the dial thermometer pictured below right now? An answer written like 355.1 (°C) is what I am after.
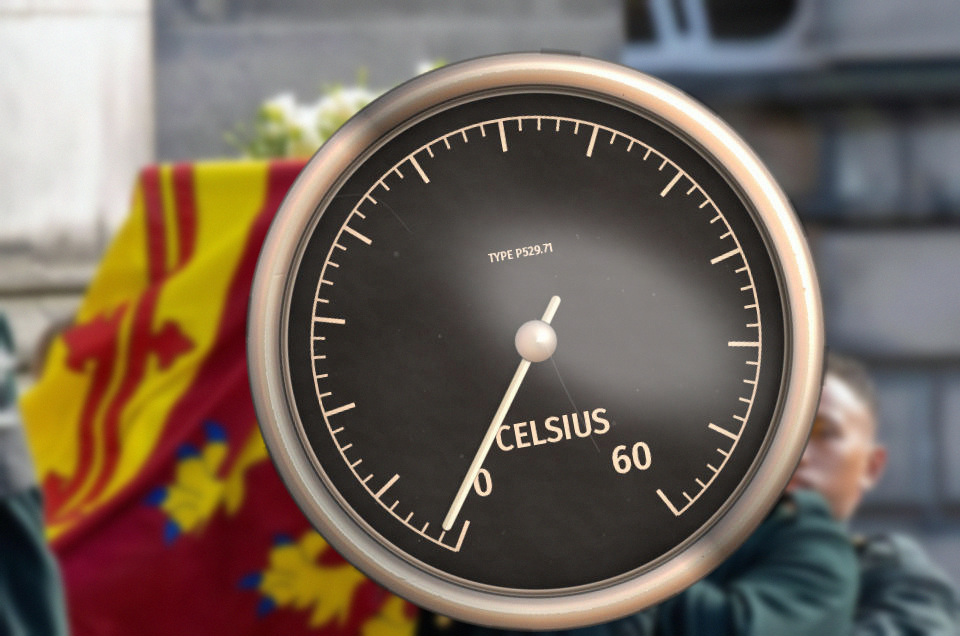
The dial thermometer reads 1 (°C)
